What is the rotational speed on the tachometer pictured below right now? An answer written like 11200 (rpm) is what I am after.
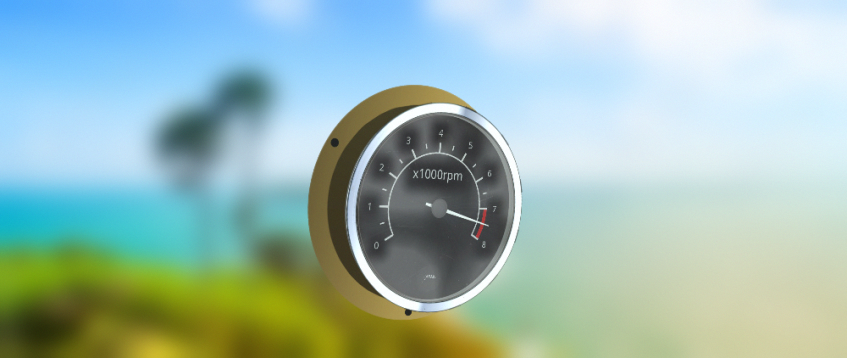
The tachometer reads 7500 (rpm)
